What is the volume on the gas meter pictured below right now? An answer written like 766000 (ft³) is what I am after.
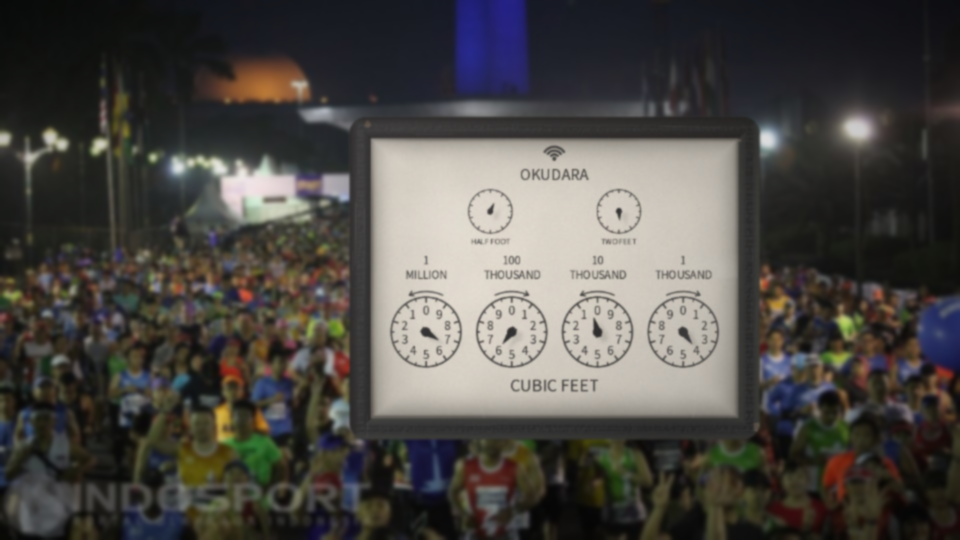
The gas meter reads 660400 (ft³)
